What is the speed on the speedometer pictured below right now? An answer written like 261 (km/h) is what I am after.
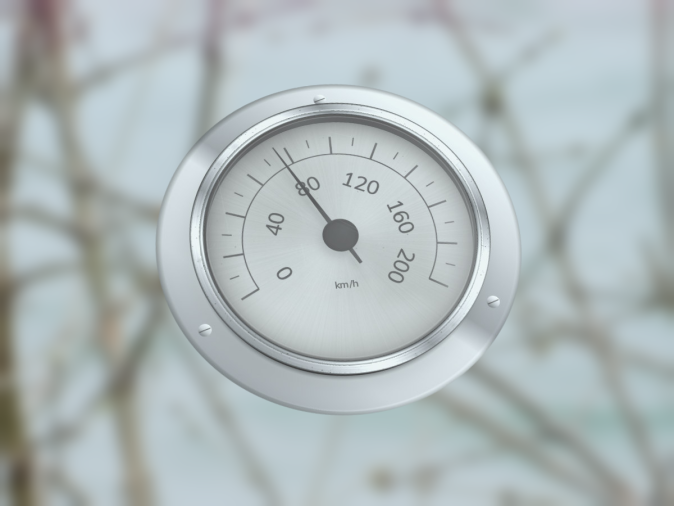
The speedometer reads 75 (km/h)
